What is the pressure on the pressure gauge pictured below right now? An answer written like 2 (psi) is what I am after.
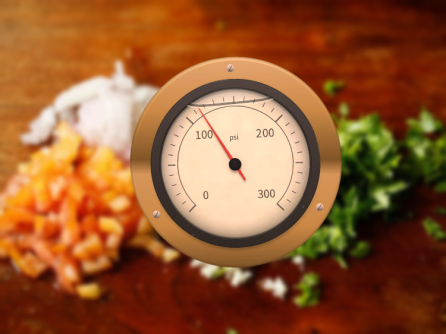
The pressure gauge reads 115 (psi)
